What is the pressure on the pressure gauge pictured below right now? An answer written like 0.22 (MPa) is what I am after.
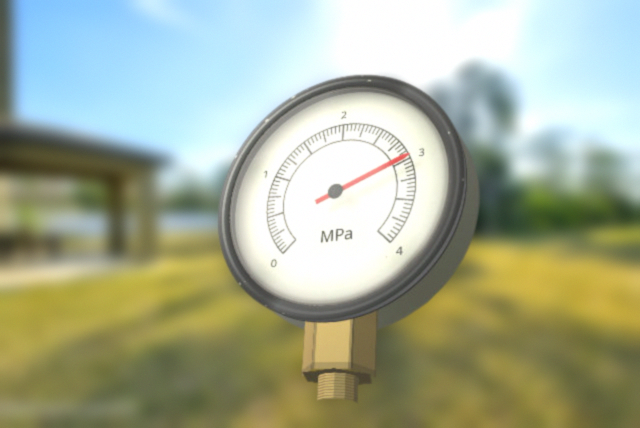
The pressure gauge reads 3 (MPa)
